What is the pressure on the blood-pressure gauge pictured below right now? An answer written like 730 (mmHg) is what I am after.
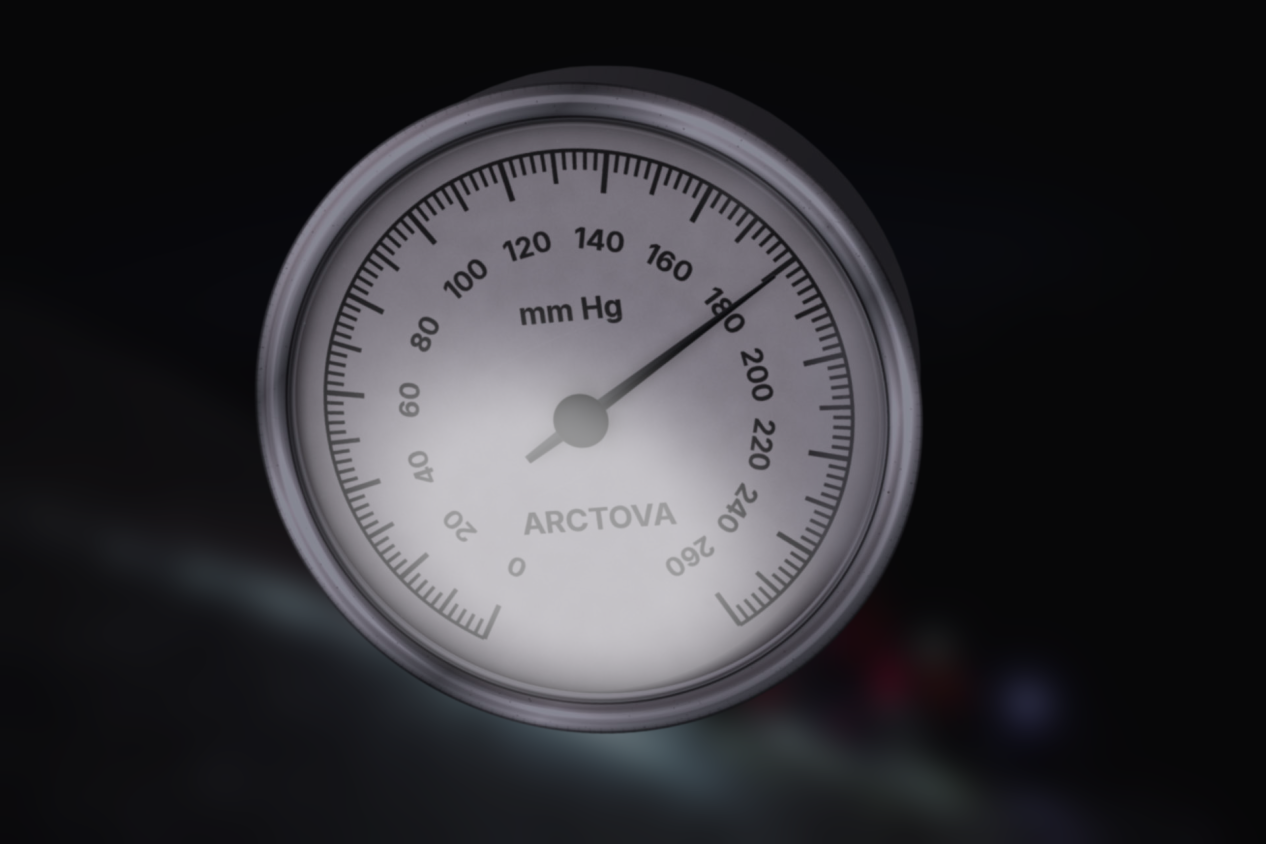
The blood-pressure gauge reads 180 (mmHg)
